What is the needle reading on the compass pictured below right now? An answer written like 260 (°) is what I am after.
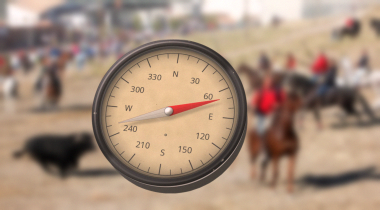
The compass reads 70 (°)
